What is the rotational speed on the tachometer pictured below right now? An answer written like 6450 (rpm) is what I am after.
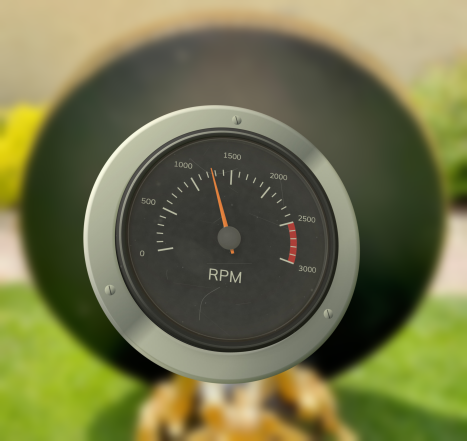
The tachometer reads 1250 (rpm)
